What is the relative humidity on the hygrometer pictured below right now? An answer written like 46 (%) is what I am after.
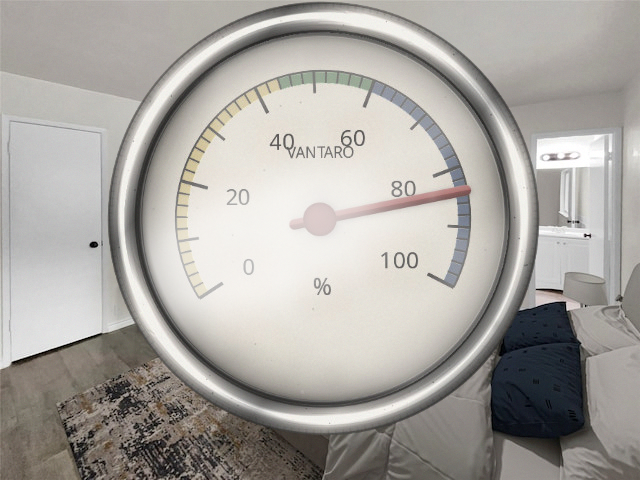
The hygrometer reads 84 (%)
